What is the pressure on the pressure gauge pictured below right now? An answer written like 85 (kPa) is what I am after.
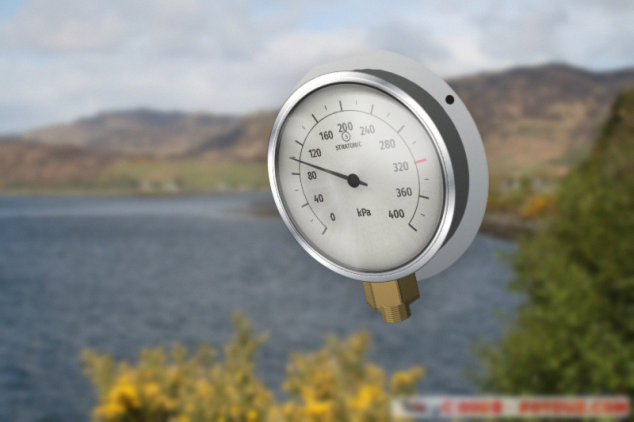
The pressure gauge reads 100 (kPa)
